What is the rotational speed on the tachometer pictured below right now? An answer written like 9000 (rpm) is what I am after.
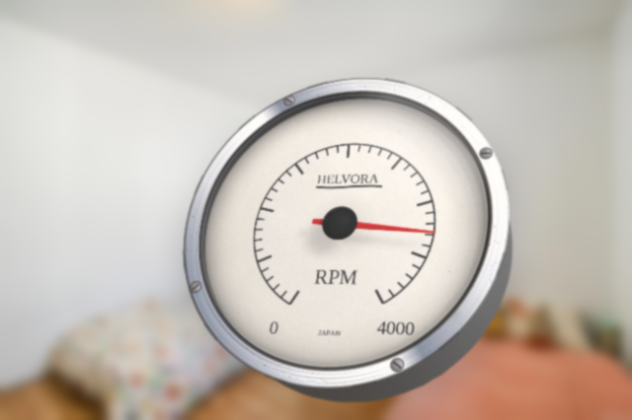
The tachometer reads 3300 (rpm)
